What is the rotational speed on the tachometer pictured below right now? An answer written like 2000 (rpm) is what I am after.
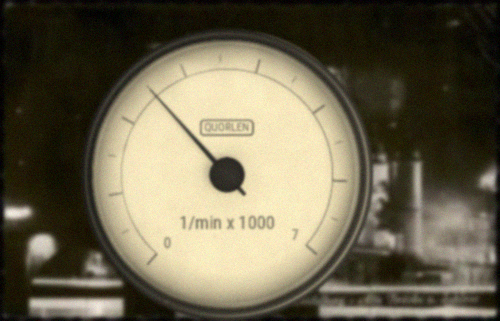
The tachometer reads 2500 (rpm)
